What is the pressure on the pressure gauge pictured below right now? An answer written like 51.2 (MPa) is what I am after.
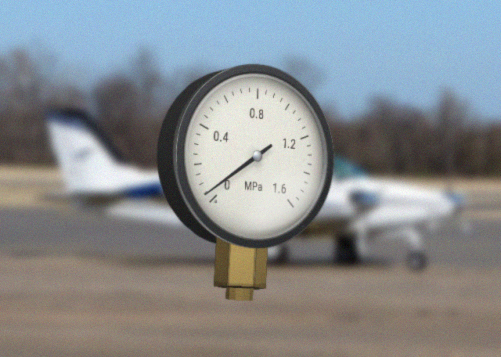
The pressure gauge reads 0.05 (MPa)
